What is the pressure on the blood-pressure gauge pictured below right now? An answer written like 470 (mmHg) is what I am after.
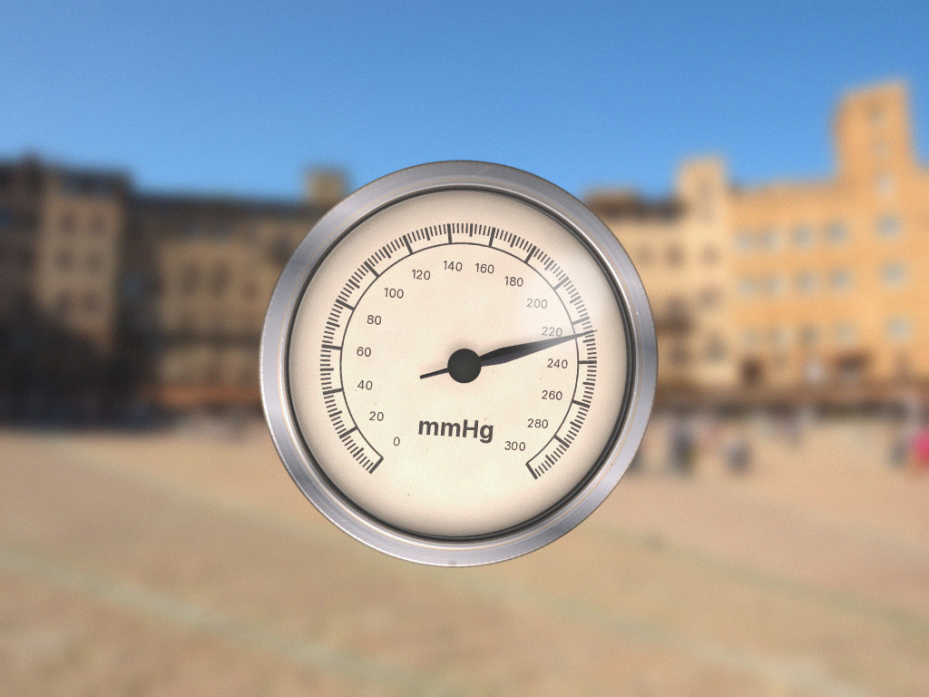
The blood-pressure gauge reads 226 (mmHg)
